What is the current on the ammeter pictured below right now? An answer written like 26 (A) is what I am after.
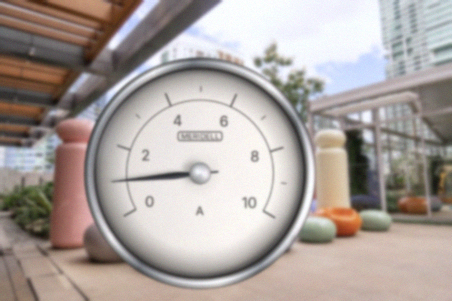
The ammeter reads 1 (A)
